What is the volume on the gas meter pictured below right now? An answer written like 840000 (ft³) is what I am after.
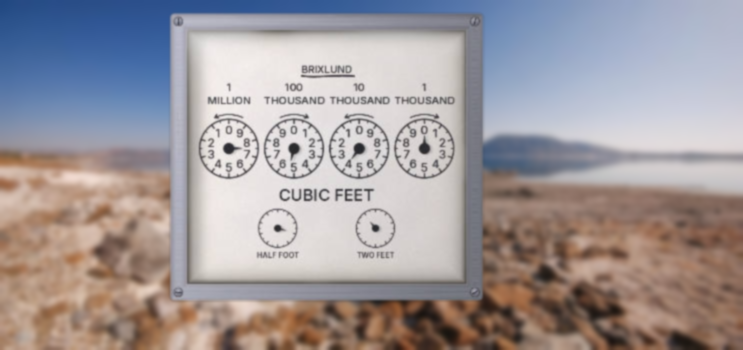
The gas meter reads 754000 (ft³)
